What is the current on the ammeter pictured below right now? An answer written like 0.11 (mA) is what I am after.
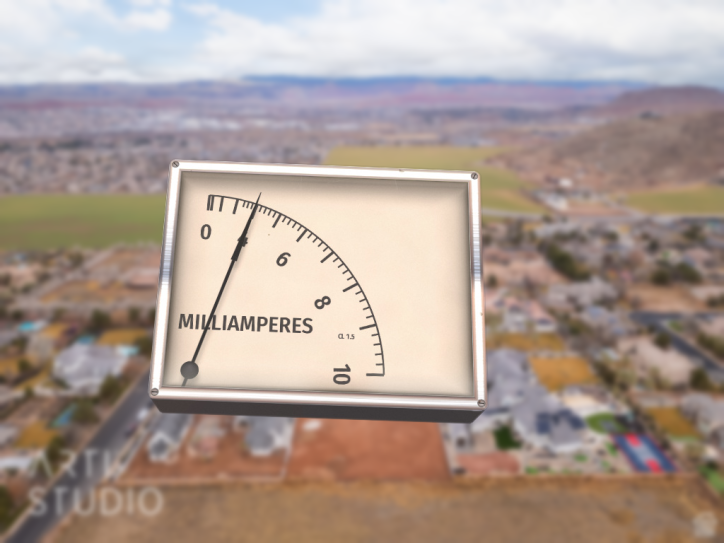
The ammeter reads 4 (mA)
